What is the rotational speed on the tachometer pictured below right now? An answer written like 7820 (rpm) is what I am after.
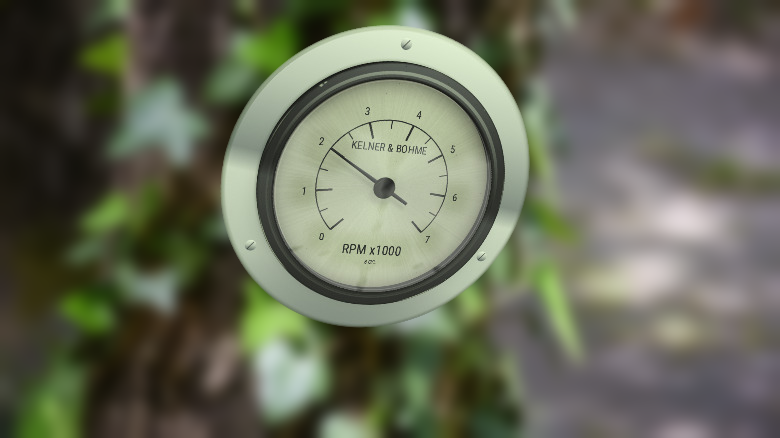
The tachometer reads 2000 (rpm)
